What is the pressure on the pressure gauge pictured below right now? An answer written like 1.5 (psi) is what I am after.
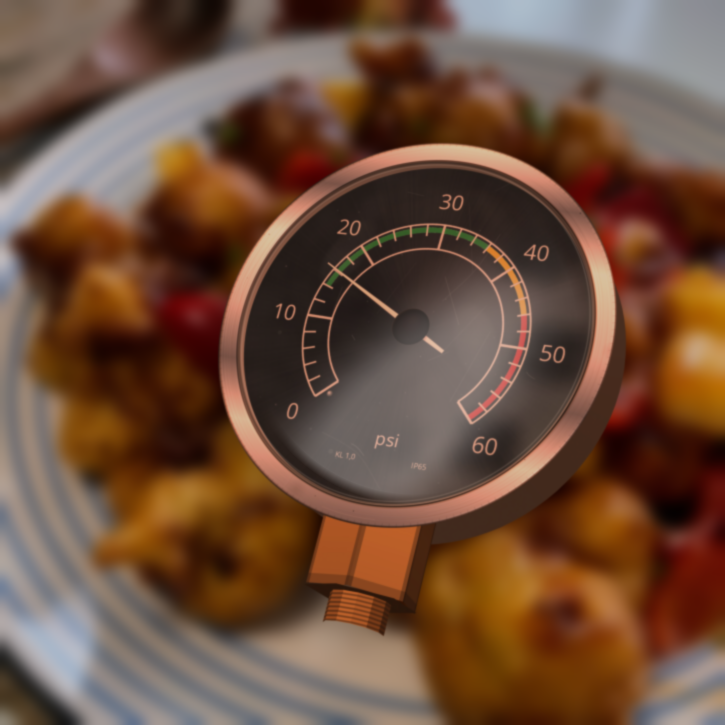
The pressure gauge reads 16 (psi)
